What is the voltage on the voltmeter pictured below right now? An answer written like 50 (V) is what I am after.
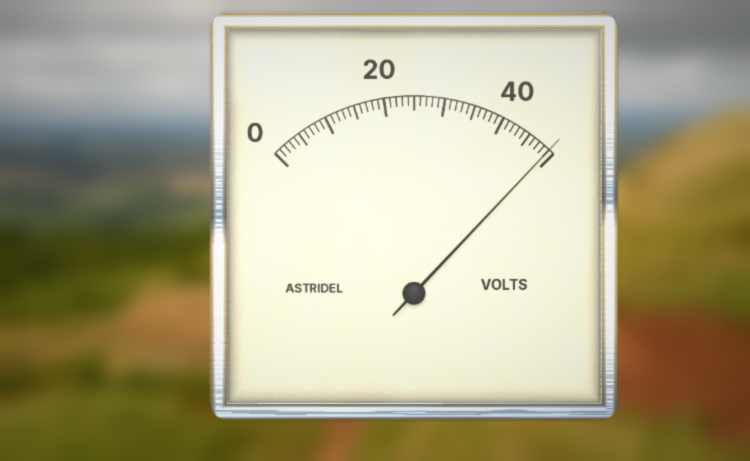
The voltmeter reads 49 (V)
